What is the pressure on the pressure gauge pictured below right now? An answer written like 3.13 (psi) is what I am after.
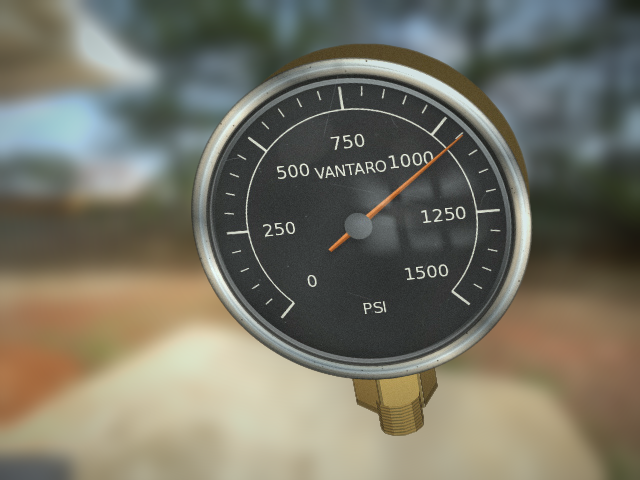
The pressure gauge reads 1050 (psi)
